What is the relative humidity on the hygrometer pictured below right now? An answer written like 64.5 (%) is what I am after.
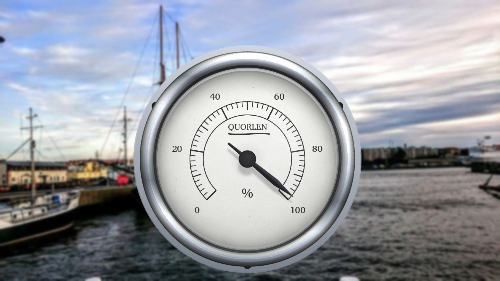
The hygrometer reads 98 (%)
